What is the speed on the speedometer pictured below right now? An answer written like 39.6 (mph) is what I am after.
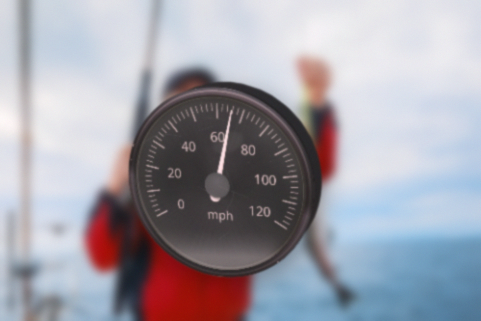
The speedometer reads 66 (mph)
